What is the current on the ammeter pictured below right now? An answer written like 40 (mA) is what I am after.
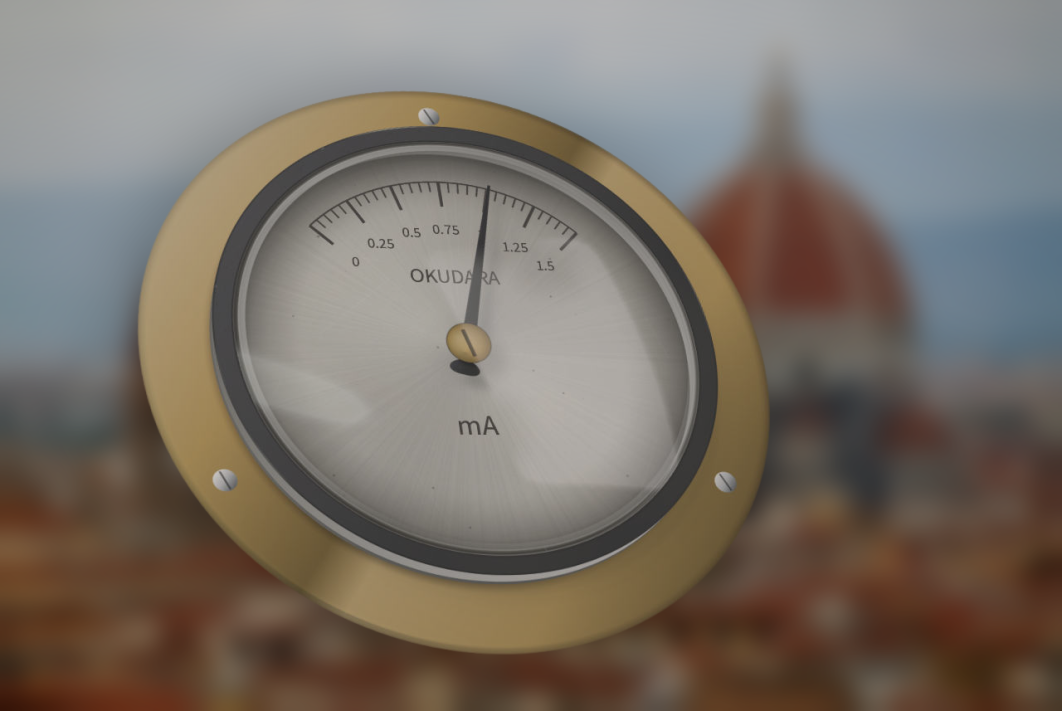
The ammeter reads 1 (mA)
